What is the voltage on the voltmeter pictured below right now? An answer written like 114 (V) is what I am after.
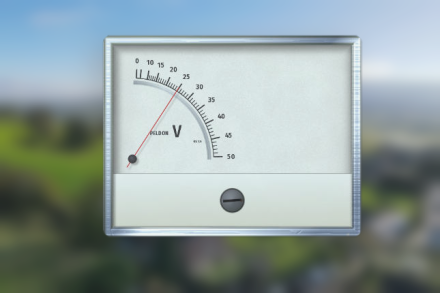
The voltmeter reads 25 (V)
